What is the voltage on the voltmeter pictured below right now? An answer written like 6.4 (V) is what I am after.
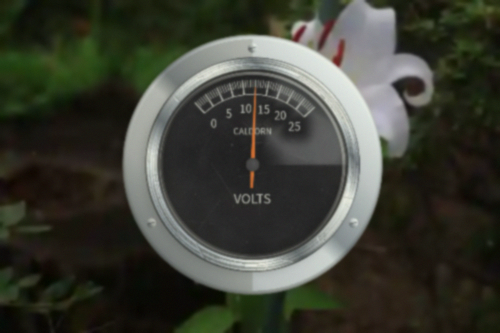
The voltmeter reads 12.5 (V)
